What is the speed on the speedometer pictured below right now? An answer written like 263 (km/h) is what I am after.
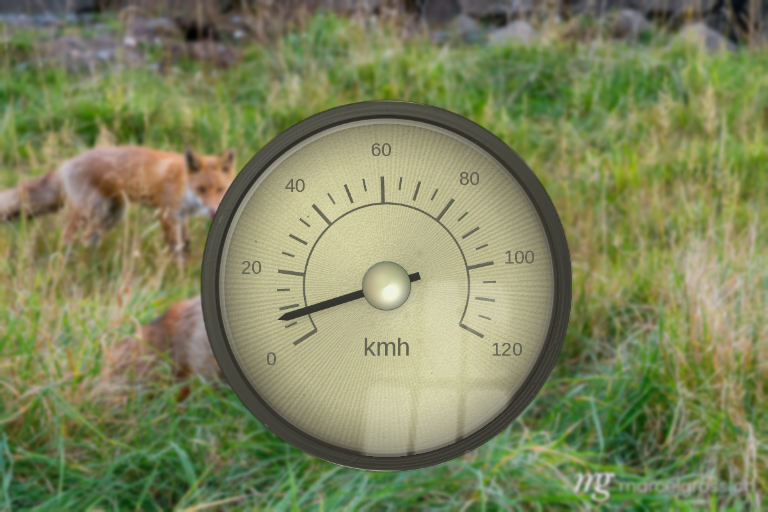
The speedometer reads 7.5 (km/h)
